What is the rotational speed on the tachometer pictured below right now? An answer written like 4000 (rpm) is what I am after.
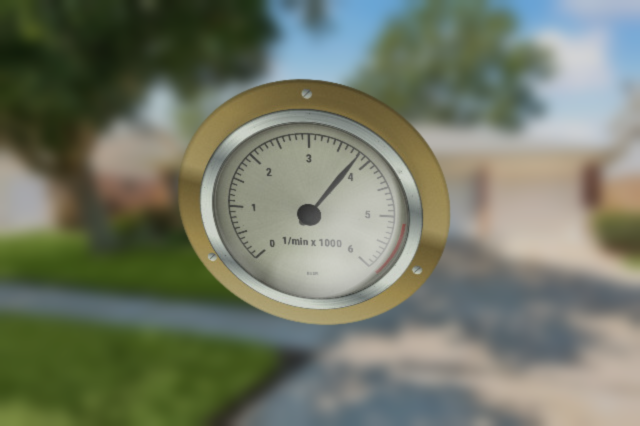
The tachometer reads 3800 (rpm)
